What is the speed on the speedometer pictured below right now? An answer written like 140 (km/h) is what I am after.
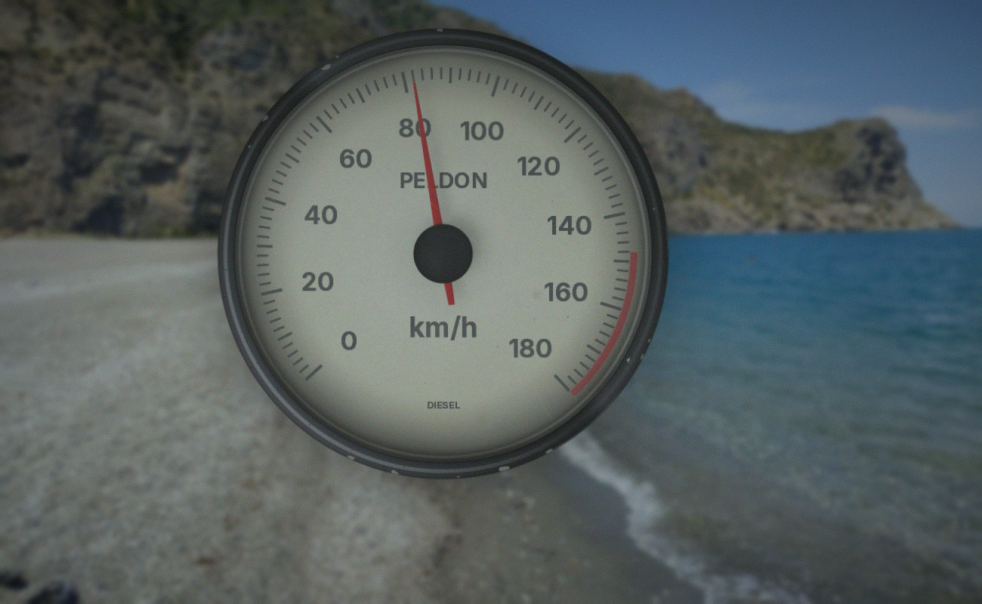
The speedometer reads 82 (km/h)
